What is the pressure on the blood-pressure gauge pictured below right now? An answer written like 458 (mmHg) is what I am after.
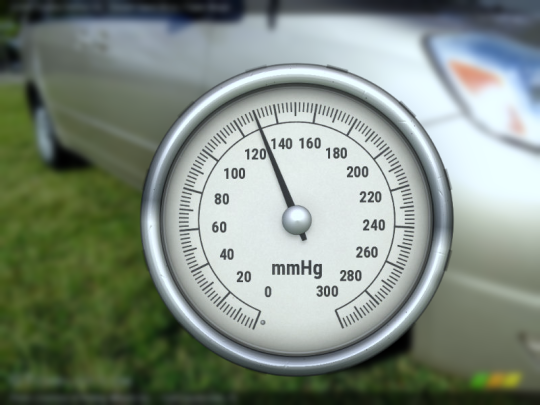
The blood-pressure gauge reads 130 (mmHg)
